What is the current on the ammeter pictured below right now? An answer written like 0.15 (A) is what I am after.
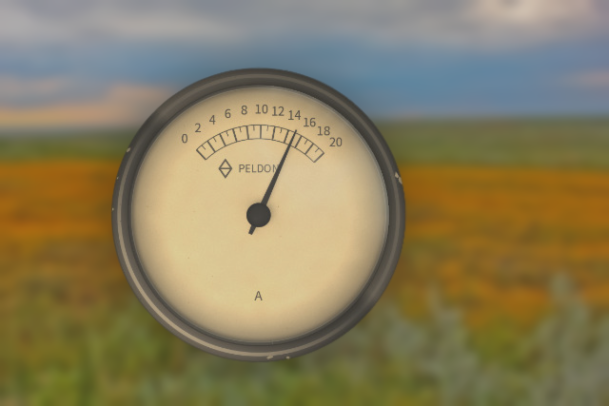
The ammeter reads 15 (A)
